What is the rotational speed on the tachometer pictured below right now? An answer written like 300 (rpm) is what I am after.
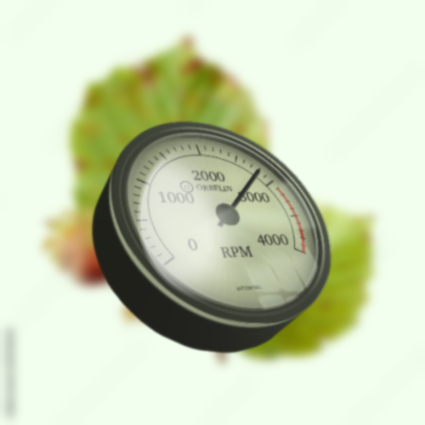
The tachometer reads 2800 (rpm)
